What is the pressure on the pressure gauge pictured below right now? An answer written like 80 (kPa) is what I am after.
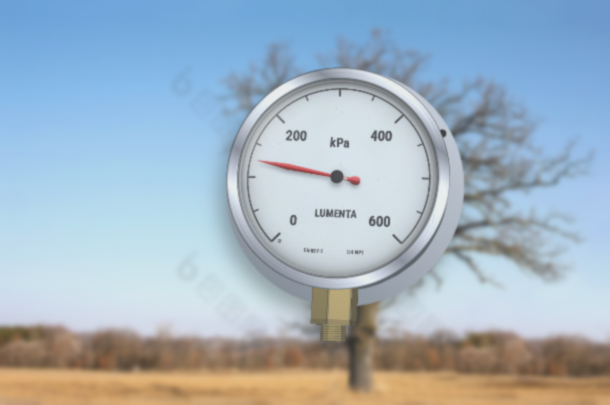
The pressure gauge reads 125 (kPa)
